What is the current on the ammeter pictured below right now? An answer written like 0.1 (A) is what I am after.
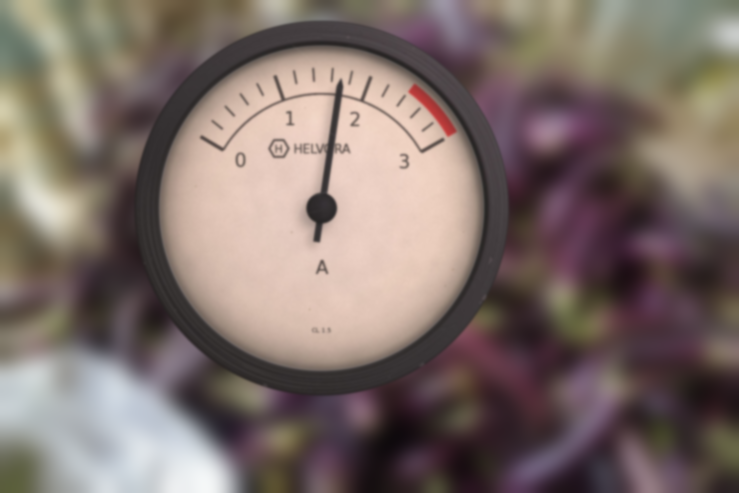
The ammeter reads 1.7 (A)
